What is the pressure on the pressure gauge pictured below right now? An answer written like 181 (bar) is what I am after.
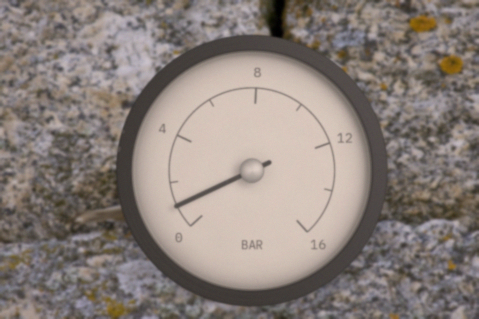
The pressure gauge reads 1 (bar)
